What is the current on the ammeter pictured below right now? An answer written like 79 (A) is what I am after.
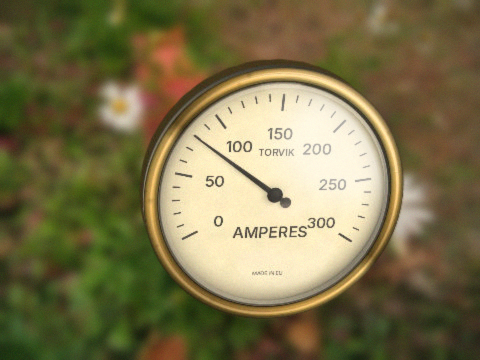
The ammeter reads 80 (A)
